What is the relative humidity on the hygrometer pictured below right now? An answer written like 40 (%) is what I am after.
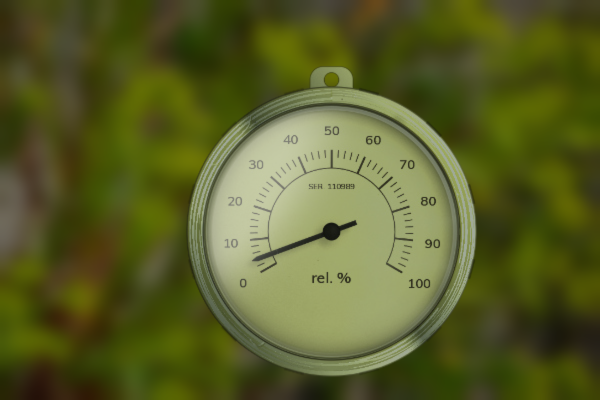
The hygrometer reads 4 (%)
